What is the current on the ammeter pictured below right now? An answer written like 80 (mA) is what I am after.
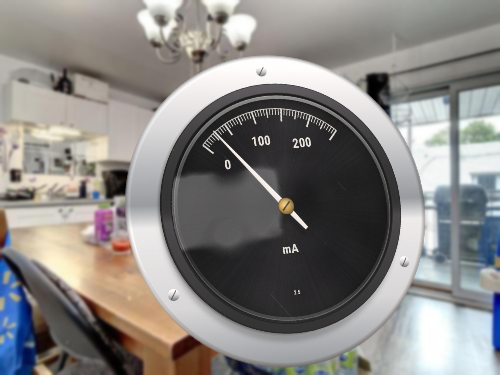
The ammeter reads 25 (mA)
